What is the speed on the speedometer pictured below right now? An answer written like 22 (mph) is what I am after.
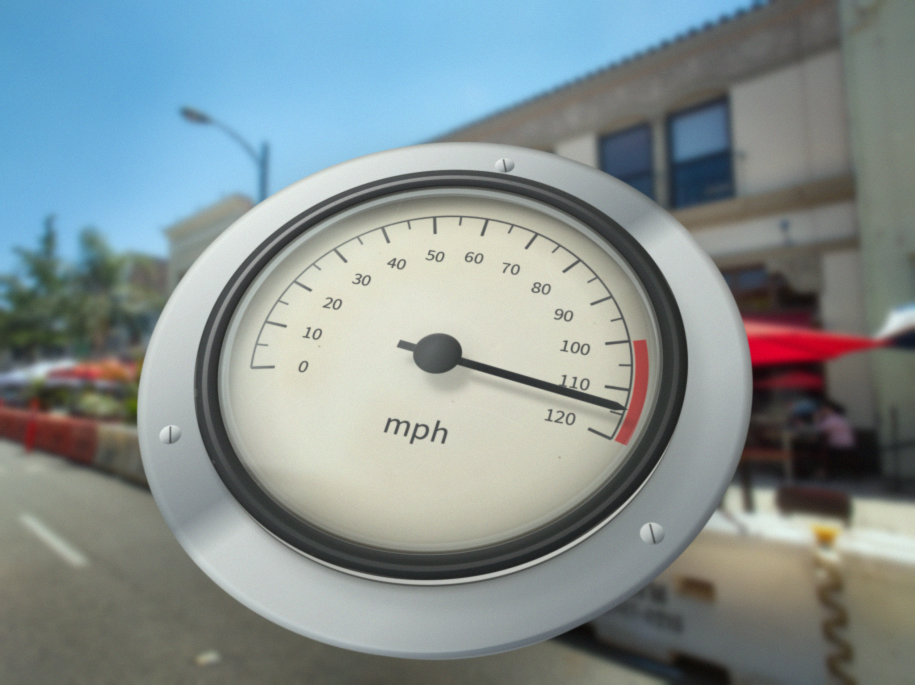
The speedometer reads 115 (mph)
